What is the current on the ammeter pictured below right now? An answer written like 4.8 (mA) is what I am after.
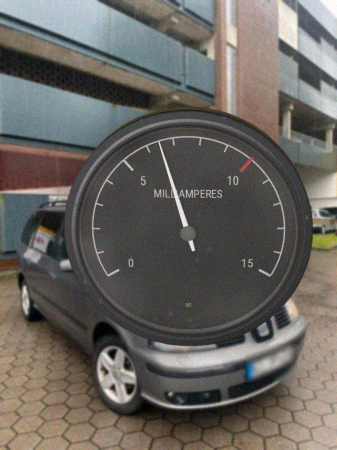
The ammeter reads 6.5 (mA)
